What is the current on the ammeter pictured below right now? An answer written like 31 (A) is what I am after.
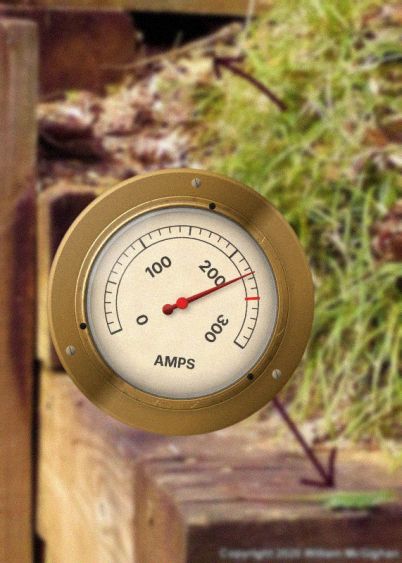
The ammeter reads 225 (A)
